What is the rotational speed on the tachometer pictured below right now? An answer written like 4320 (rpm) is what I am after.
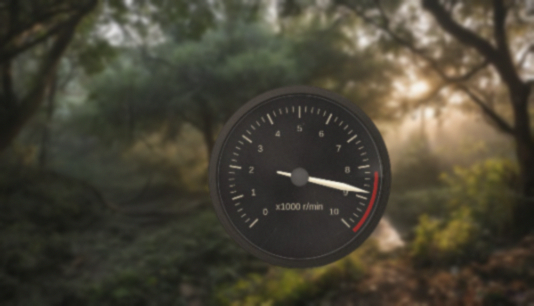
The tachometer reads 8800 (rpm)
